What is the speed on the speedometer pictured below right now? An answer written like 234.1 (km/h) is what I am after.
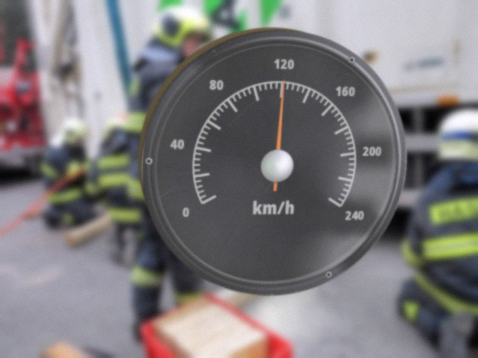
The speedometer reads 120 (km/h)
